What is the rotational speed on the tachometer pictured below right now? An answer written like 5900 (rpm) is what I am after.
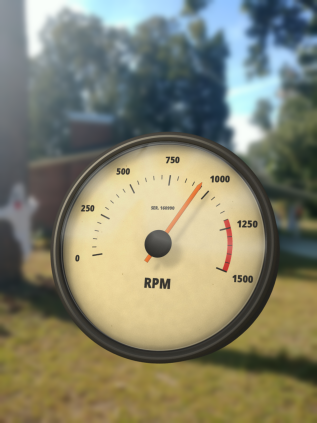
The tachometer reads 950 (rpm)
